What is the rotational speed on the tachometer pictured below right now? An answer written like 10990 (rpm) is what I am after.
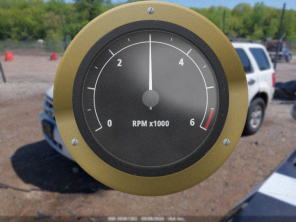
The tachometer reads 3000 (rpm)
